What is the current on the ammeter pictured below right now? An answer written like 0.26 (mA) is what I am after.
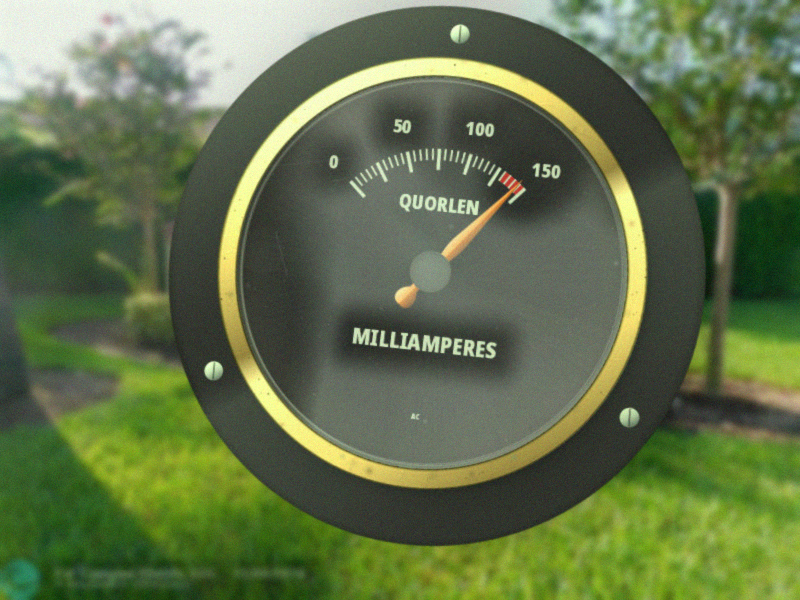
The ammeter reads 145 (mA)
